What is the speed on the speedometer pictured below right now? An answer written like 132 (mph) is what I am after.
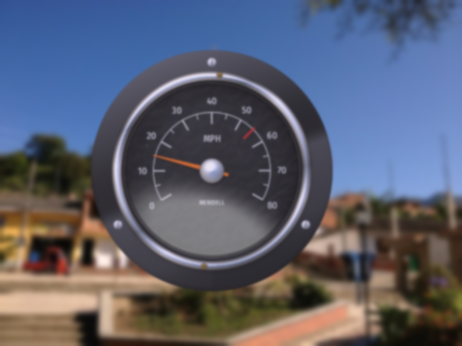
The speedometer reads 15 (mph)
